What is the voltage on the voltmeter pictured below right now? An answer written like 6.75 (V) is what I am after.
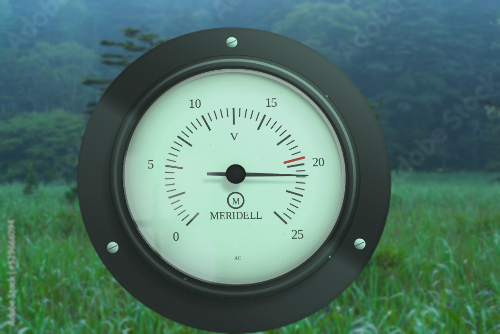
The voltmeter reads 21 (V)
